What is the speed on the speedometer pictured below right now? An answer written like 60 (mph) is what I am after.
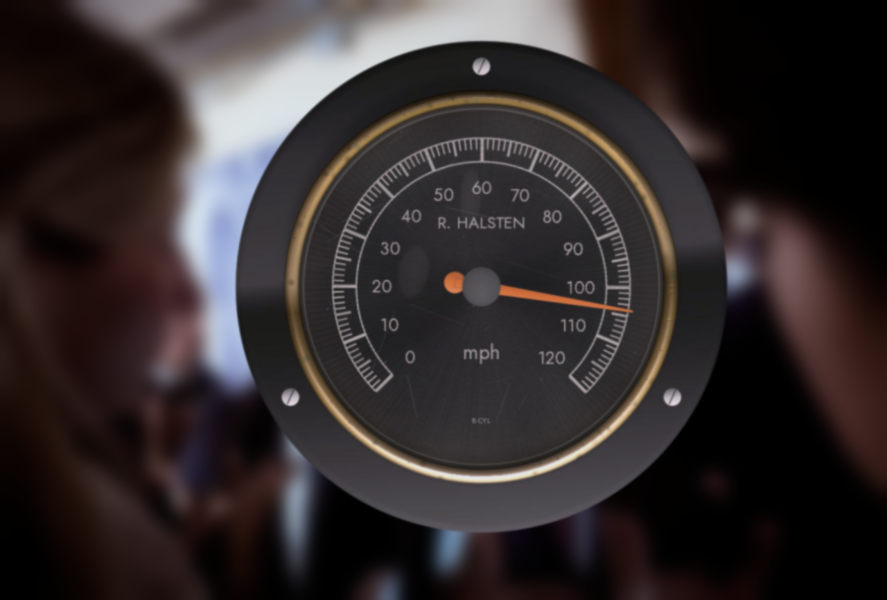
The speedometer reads 104 (mph)
